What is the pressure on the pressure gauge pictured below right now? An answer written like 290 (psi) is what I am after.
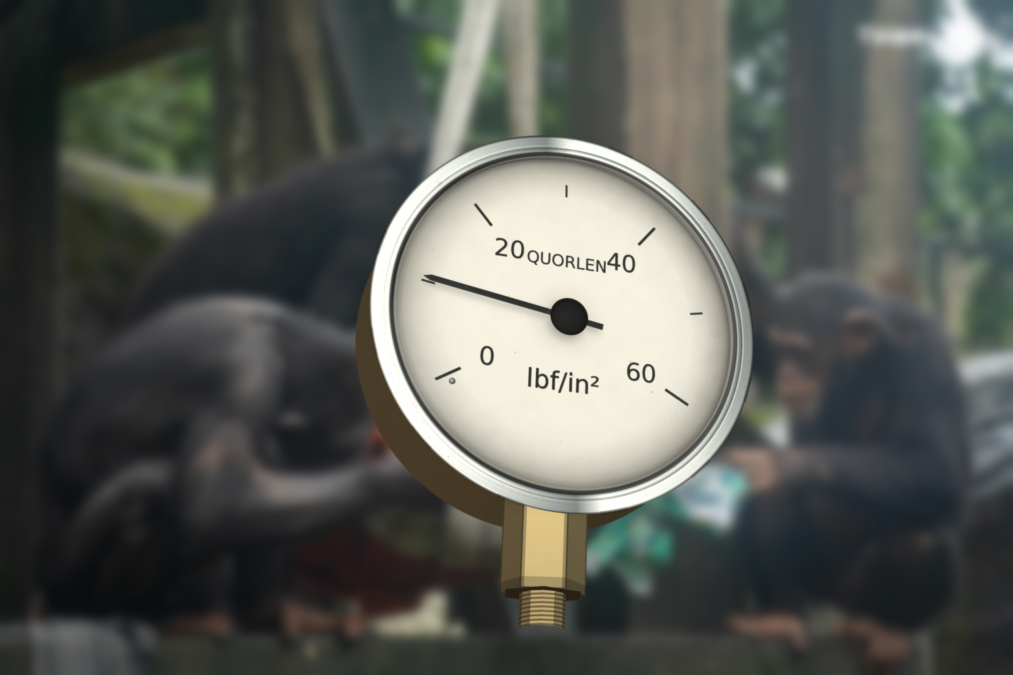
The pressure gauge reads 10 (psi)
